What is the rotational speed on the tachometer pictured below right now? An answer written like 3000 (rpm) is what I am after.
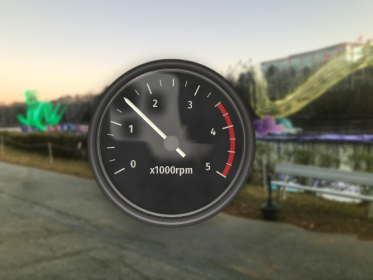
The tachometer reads 1500 (rpm)
